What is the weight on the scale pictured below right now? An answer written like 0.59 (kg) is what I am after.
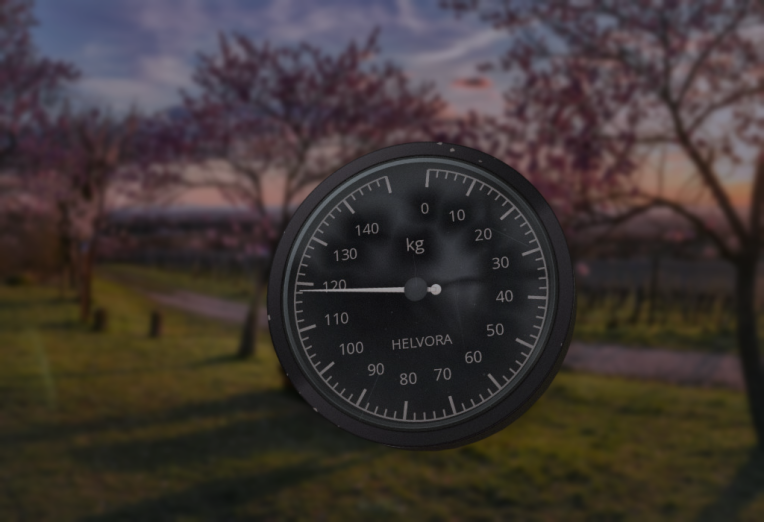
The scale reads 118 (kg)
